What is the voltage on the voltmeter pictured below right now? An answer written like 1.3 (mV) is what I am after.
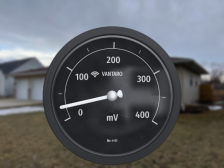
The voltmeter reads 25 (mV)
